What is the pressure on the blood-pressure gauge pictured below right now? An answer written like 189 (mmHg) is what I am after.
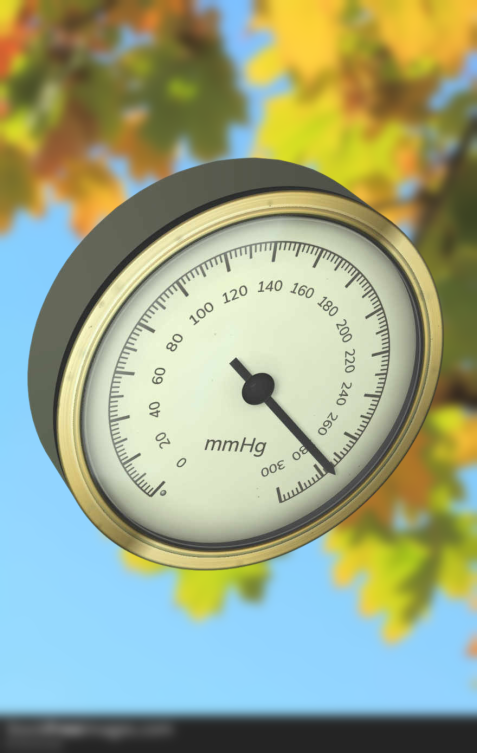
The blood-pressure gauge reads 276 (mmHg)
